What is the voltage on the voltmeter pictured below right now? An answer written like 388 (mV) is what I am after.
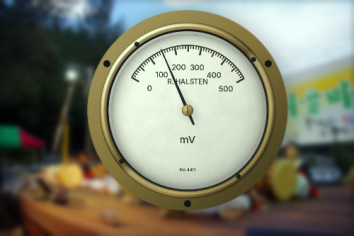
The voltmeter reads 150 (mV)
